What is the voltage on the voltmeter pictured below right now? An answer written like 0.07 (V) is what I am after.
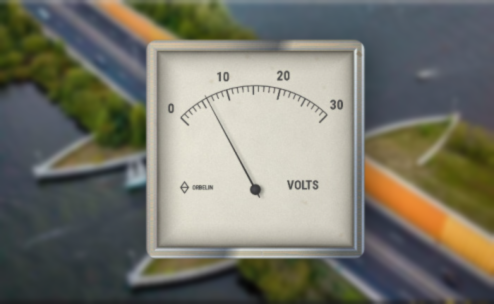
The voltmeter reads 6 (V)
